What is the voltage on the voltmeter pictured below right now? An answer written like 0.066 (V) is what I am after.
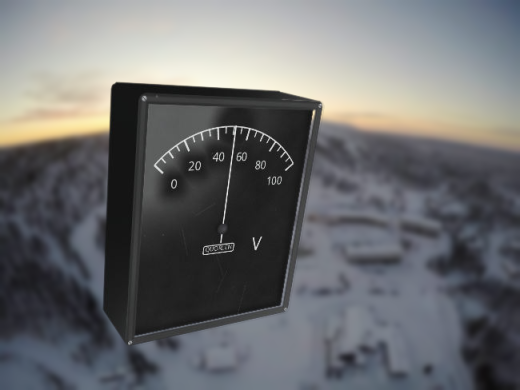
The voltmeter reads 50 (V)
